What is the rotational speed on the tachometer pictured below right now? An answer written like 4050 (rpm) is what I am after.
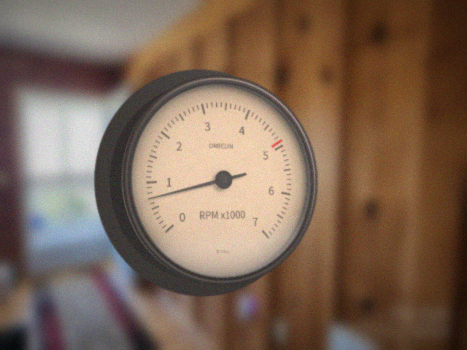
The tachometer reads 700 (rpm)
